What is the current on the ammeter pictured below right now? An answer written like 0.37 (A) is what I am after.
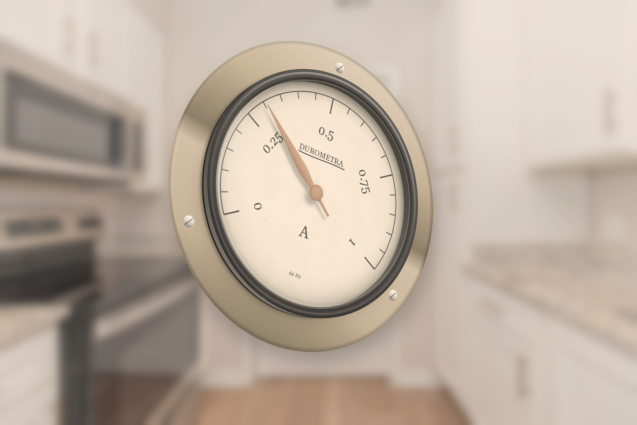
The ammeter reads 0.3 (A)
